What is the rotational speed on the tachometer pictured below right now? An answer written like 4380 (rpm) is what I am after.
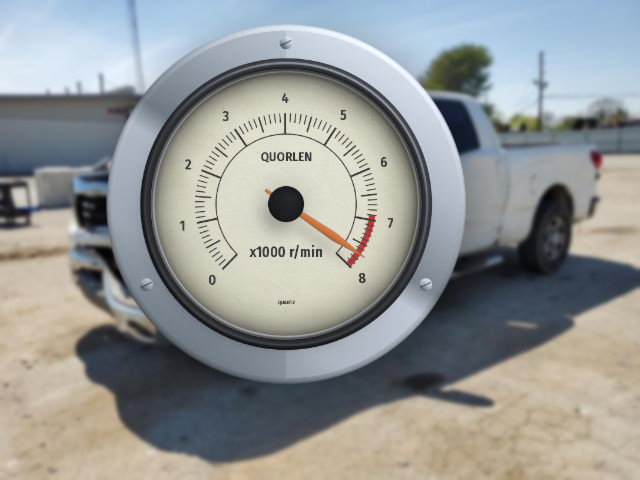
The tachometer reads 7700 (rpm)
